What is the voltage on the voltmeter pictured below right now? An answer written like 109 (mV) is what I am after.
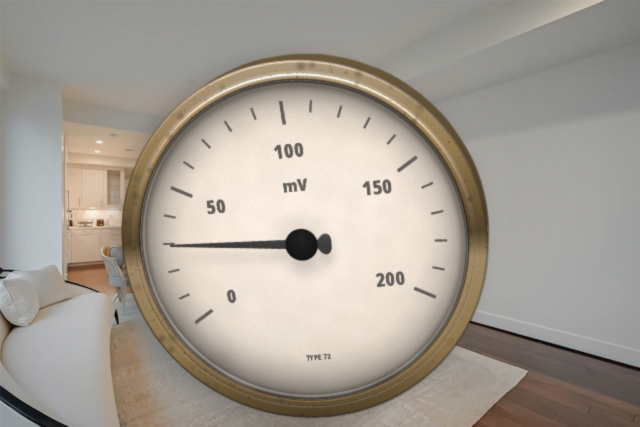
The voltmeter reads 30 (mV)
